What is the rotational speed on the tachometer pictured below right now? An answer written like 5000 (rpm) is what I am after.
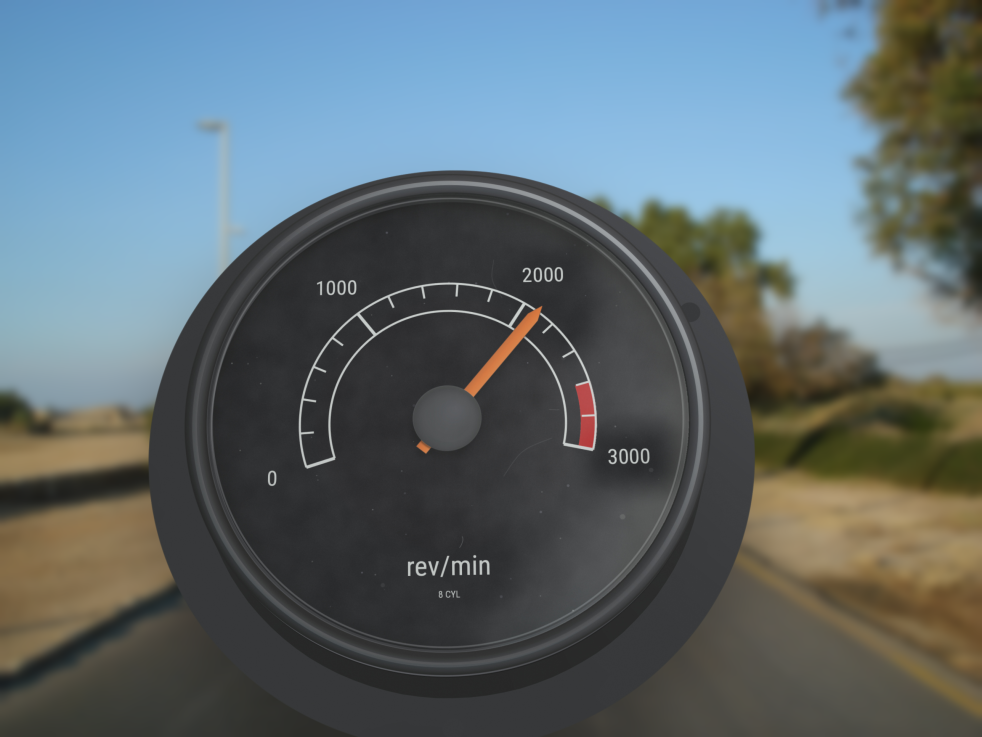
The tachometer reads 2100 (rpm)
